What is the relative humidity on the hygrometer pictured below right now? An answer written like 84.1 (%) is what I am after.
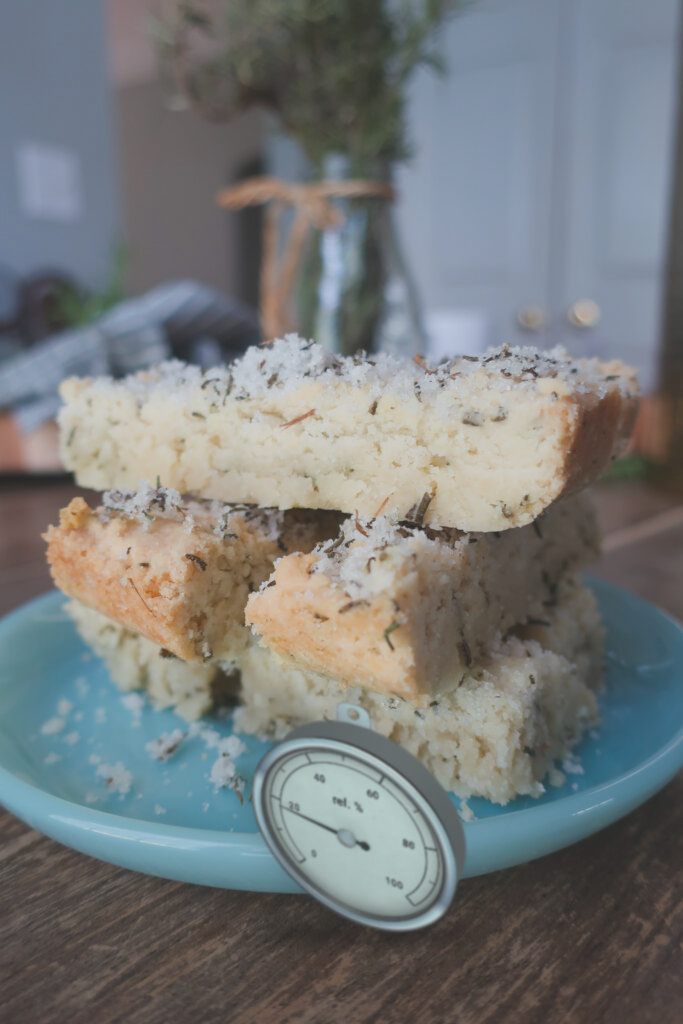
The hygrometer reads 20 (%)
